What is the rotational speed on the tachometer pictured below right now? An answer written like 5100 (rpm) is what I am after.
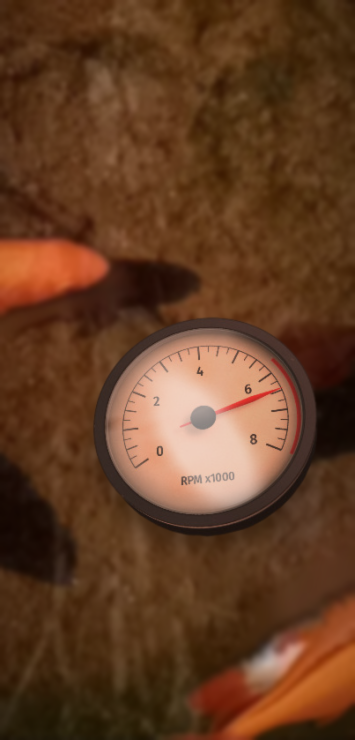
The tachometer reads 6500 (rpm)
